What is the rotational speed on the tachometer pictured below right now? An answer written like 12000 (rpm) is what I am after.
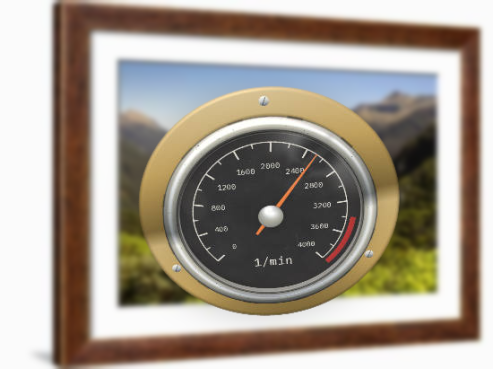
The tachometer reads 2500 (rpm)
